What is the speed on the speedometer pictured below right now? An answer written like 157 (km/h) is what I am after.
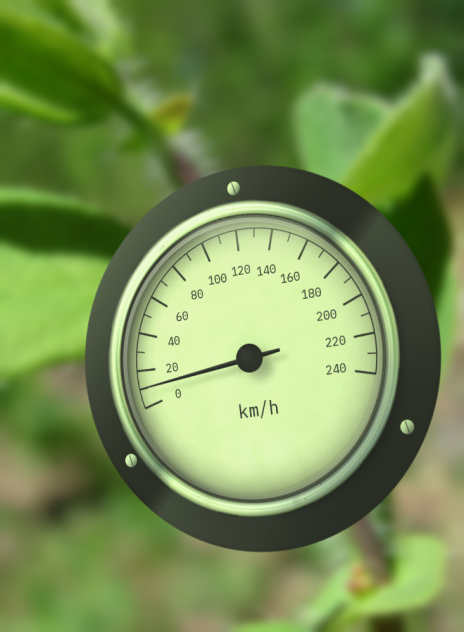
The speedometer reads 10 (km/h)
